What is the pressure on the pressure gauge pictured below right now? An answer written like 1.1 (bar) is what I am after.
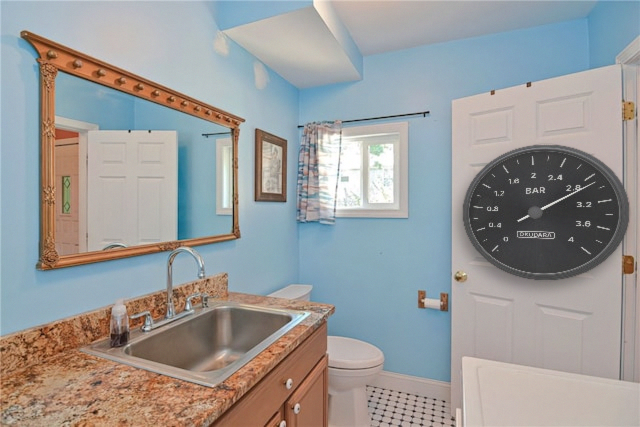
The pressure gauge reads 2.9 (bar)
